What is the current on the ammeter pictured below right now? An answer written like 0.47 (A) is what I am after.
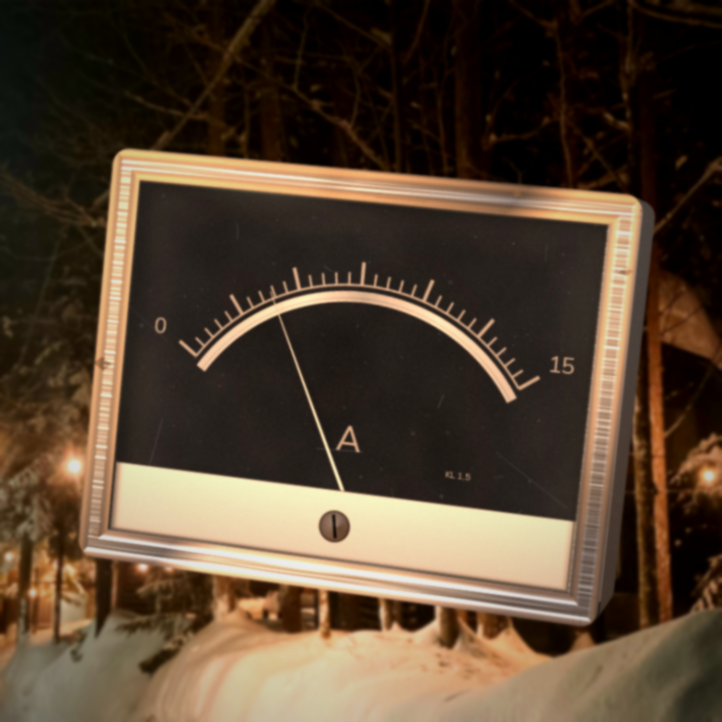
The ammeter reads 4 (A)
